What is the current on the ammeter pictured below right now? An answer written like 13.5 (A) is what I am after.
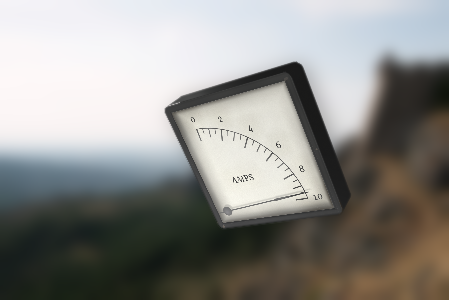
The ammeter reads 9.5 (A)
